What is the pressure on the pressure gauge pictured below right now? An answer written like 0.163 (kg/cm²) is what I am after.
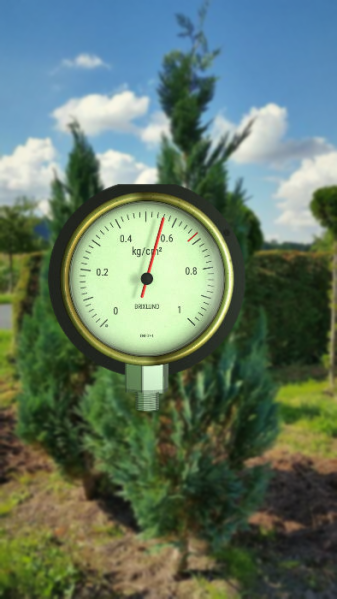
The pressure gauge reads 0.56 (kg/cm²)
